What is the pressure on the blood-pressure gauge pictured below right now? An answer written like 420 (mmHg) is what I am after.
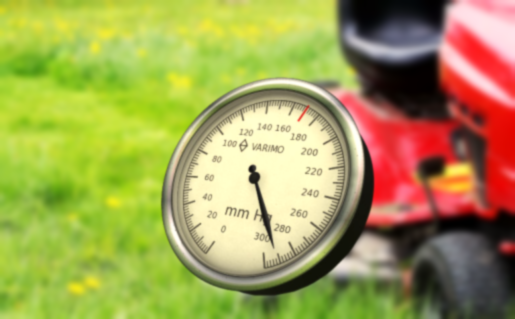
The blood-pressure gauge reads 290 (mmHg)
